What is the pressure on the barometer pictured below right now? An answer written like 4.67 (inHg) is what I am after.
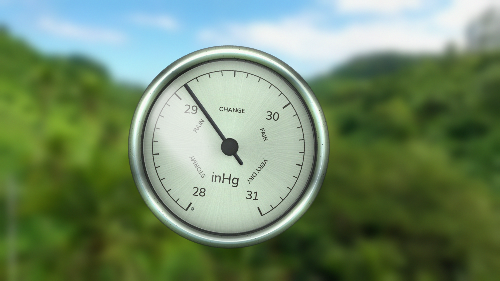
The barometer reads 29.1 (inHg)
